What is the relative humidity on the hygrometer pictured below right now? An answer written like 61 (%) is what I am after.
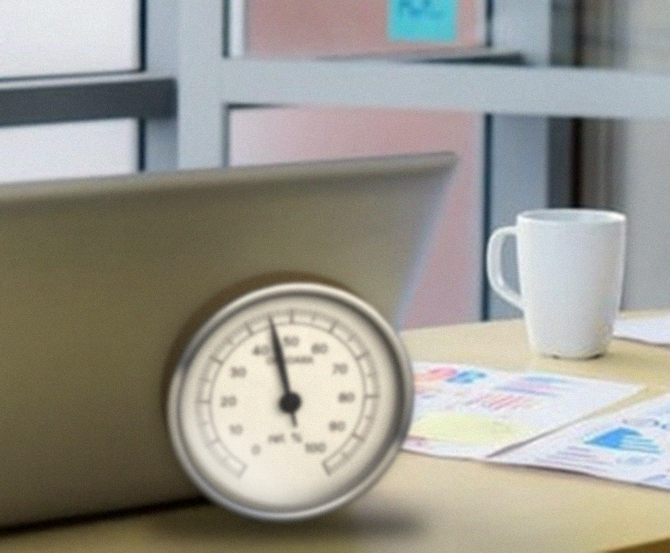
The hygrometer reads 45 (%)
